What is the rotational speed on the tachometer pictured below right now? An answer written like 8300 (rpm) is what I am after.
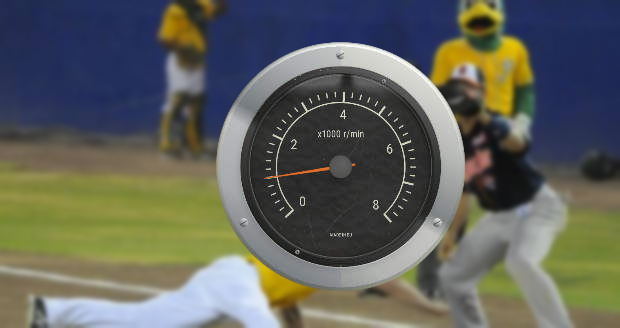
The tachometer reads 1000 (rpm)
